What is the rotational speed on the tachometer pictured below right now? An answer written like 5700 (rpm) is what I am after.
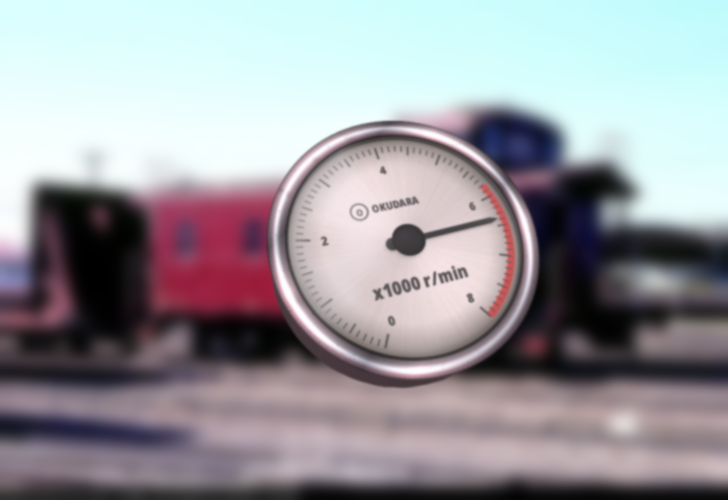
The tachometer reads 6400 (rpm)
